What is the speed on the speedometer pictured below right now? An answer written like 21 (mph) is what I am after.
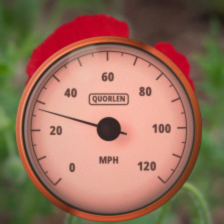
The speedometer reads 27.5 (mph)
